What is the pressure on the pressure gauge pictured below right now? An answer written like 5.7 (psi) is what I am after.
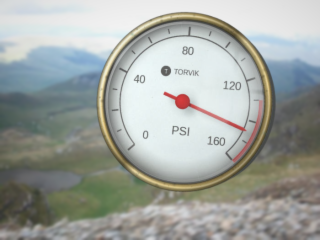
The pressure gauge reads 145 (psi)
